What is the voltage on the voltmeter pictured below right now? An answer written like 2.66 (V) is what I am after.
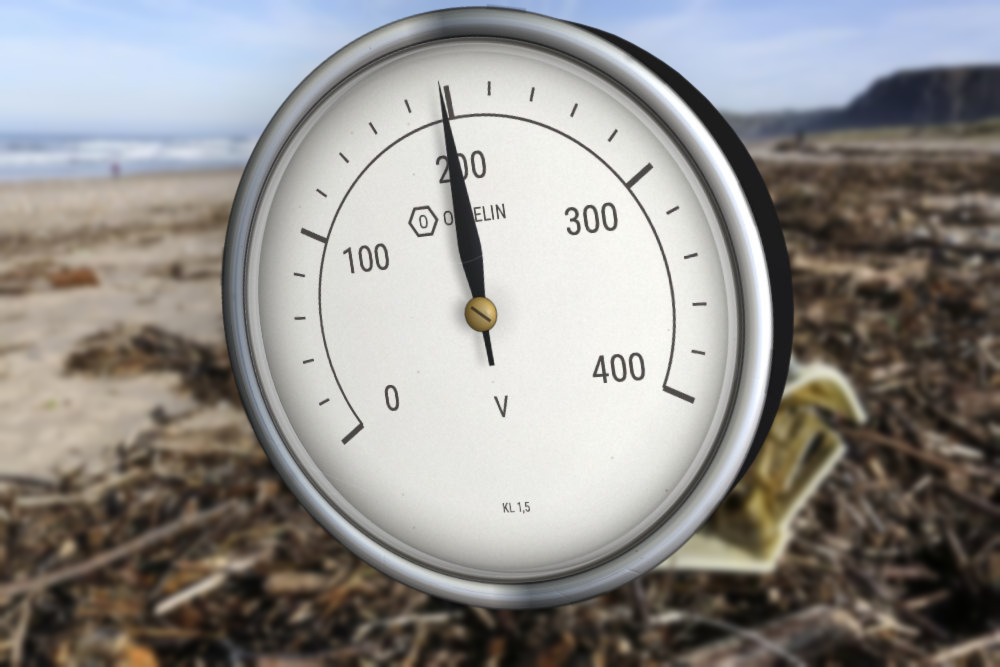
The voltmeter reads 200 (V)
